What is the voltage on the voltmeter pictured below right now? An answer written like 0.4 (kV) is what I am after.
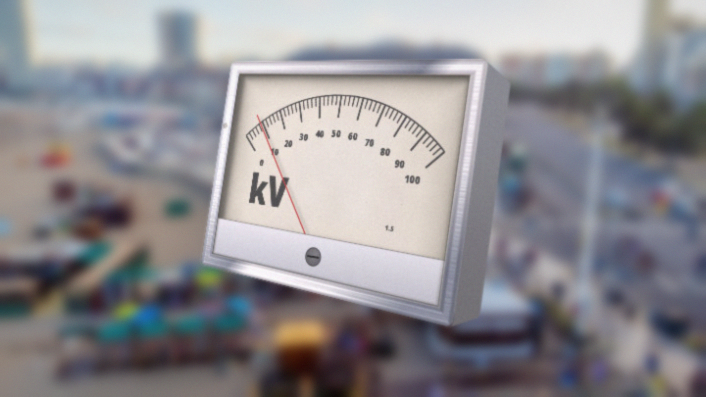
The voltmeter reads 10 (kV)
